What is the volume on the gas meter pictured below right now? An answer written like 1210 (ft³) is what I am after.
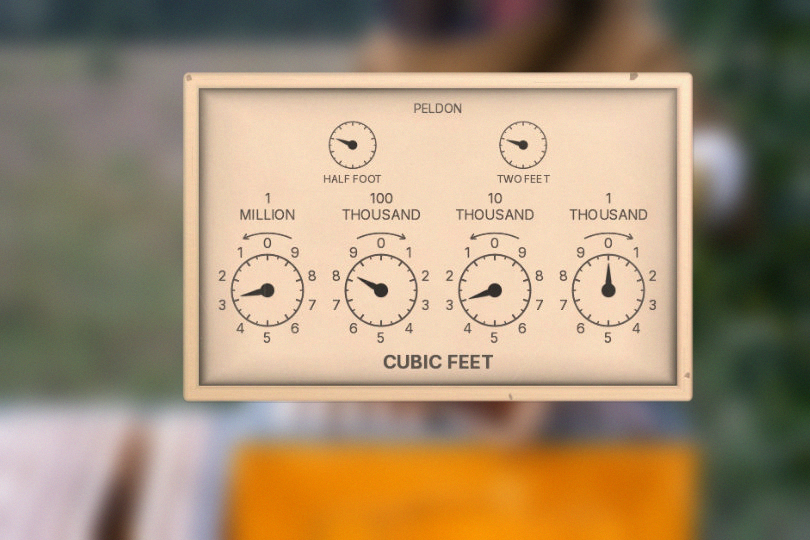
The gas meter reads 283000 (ft³)
